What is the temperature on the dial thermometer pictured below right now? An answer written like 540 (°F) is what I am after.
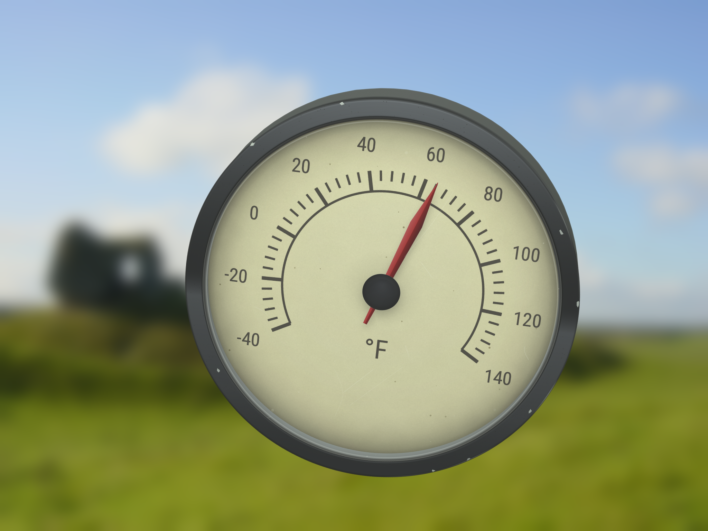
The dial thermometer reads 64 (°F)
